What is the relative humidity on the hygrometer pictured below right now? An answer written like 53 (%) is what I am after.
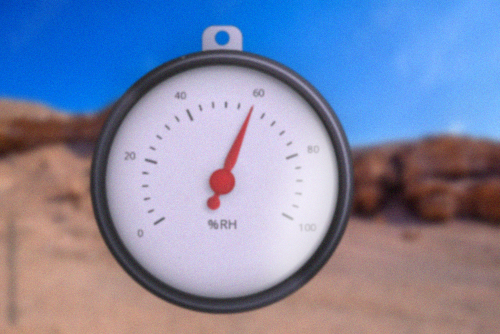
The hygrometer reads 60 (%)
